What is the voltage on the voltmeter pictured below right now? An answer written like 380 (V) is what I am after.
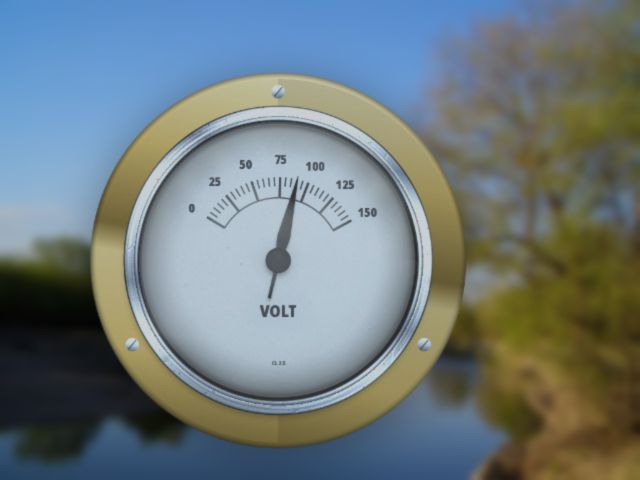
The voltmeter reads 90 (V)
